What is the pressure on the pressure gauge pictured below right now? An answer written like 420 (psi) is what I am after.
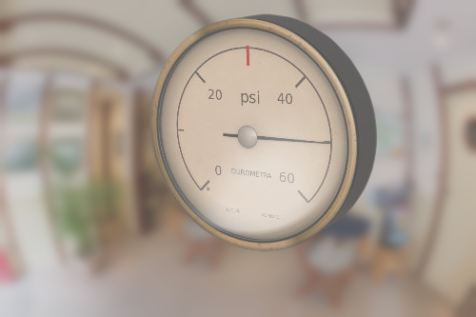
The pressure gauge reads 50 (psi)
